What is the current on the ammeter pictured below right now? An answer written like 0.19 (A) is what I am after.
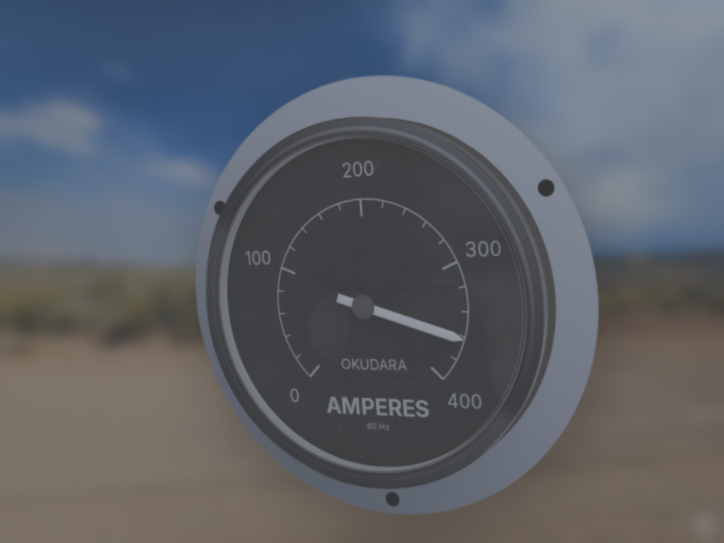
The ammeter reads 360 (A)
